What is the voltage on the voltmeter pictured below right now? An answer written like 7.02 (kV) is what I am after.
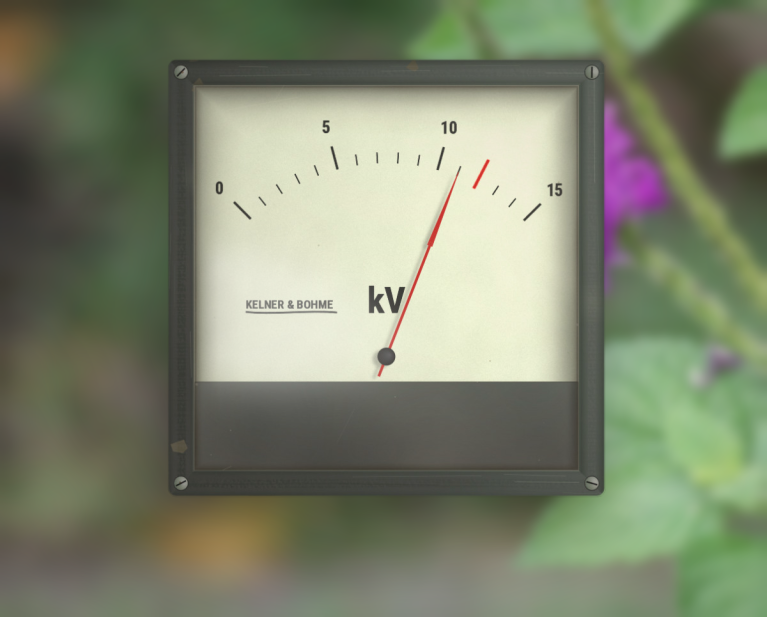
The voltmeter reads 11 (kV)
